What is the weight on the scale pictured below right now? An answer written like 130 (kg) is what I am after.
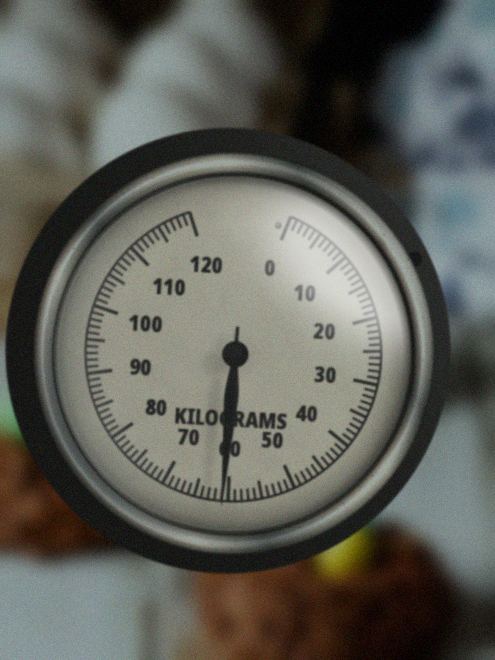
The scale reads 61 (kg)
